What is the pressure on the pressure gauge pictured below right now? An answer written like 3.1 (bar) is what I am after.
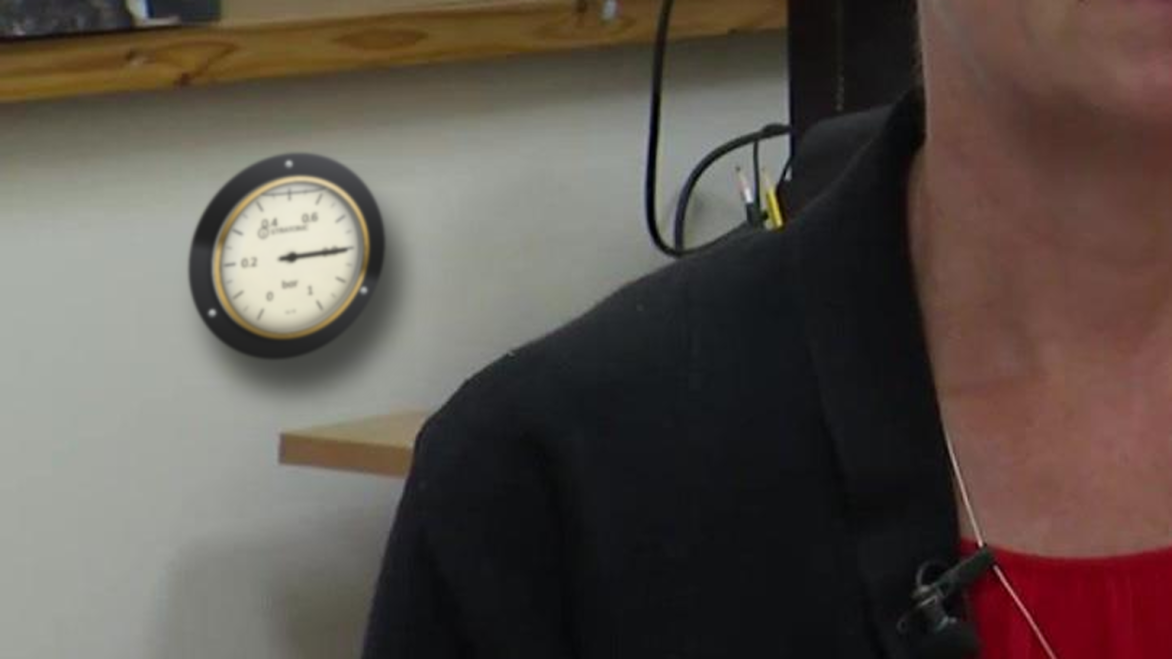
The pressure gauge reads 0.8 (bar)
